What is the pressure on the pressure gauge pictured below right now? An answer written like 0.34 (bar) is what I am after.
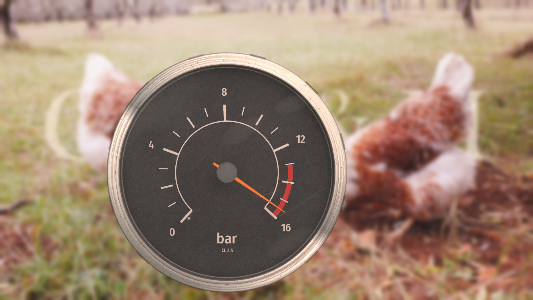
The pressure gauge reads 15.5 (bar)
